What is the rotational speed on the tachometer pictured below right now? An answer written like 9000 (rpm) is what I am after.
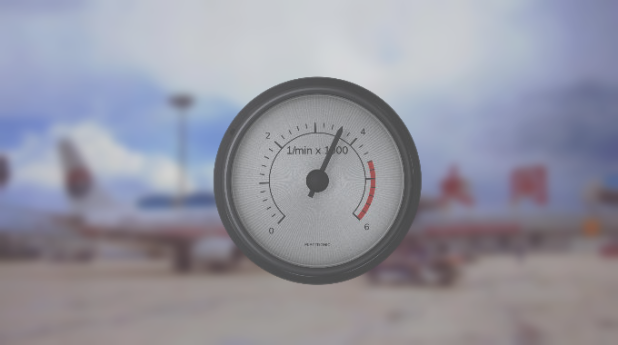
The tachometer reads 3600 (rpm)
